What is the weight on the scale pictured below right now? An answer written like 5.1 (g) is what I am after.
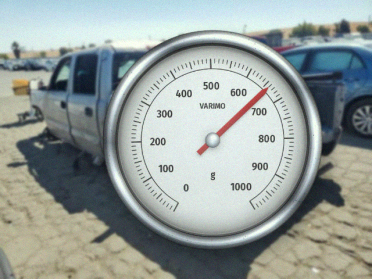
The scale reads 660 (g)
